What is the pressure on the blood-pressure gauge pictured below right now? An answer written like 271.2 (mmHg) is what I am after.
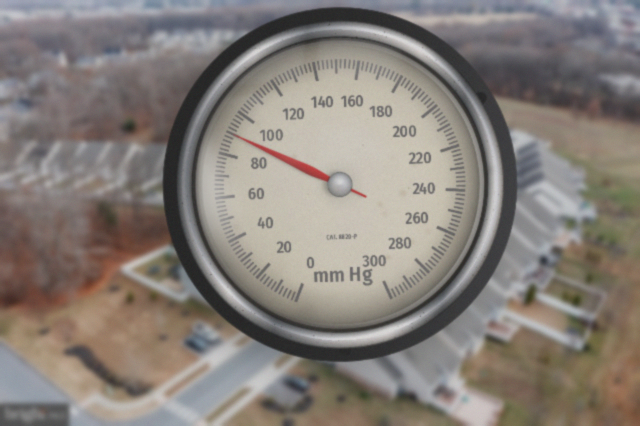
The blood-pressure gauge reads 90 (mmHg)
